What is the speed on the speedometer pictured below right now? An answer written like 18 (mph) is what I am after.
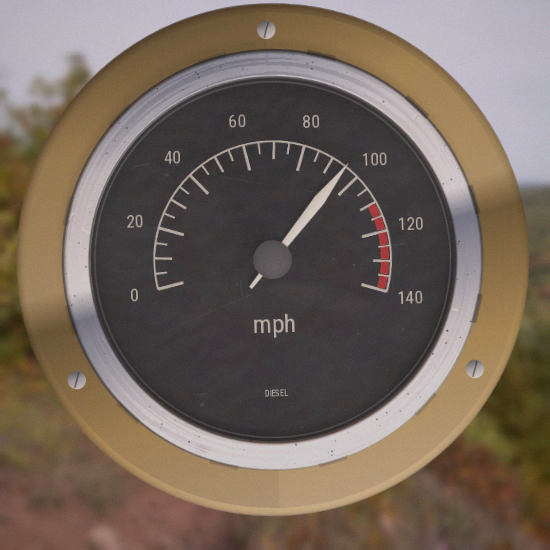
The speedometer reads 95 (mph)
